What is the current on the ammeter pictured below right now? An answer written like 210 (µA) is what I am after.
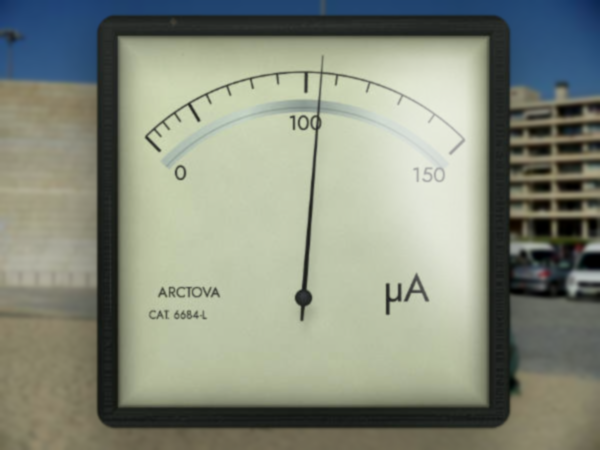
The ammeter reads 105 (µA)
